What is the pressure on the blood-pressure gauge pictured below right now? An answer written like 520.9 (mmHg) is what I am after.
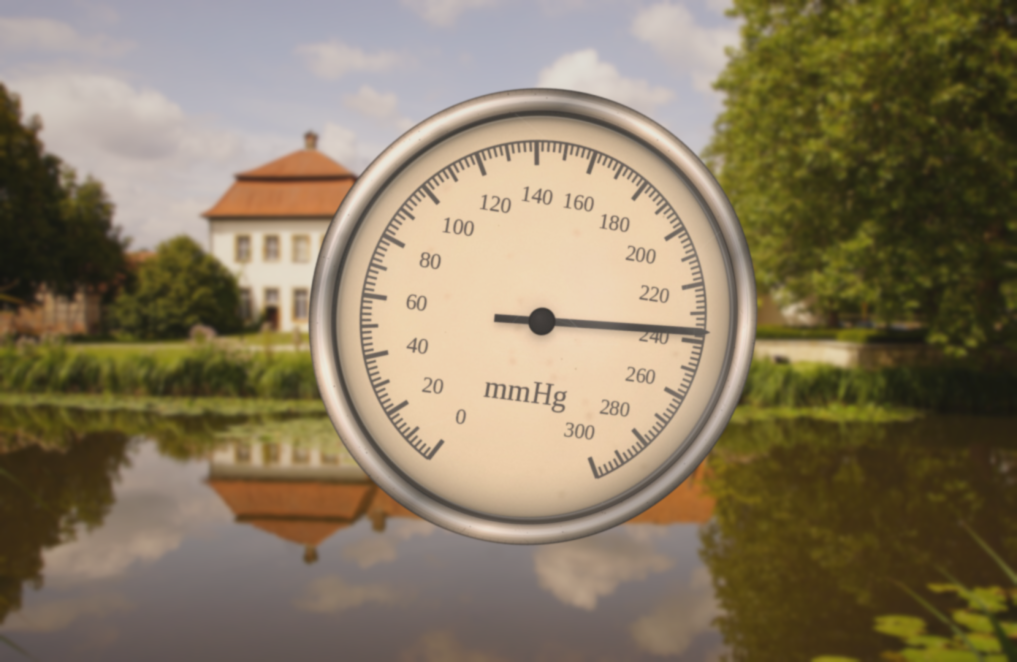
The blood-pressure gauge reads 236 (mmHg)
